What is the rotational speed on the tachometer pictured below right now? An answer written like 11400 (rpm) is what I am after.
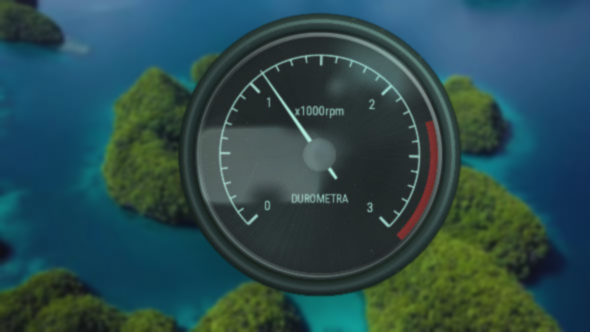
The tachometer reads 1100 (rpm)
